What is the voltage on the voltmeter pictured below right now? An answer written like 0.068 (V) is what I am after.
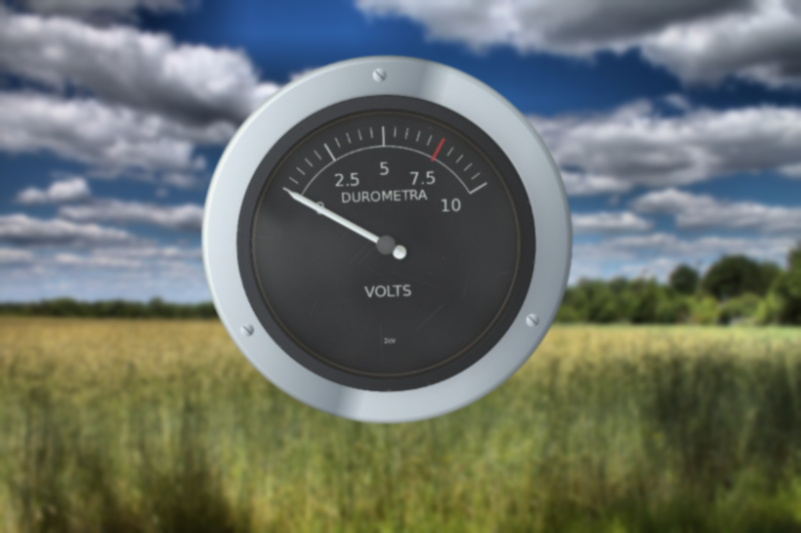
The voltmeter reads 0 (V)
